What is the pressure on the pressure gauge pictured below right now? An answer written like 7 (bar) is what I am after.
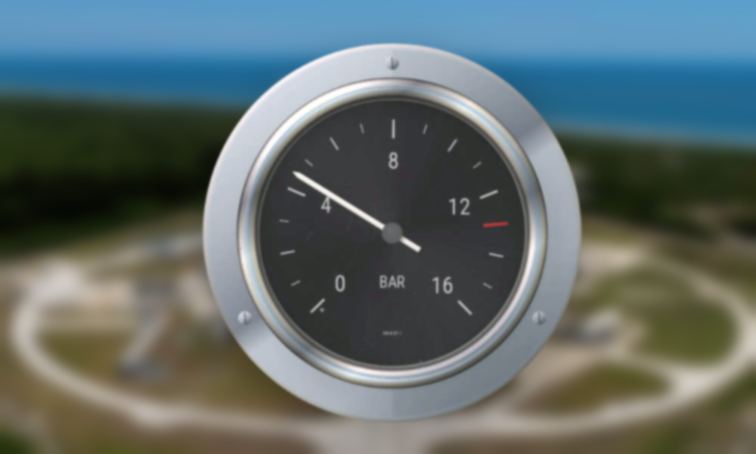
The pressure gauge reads 4.5 (bar)
